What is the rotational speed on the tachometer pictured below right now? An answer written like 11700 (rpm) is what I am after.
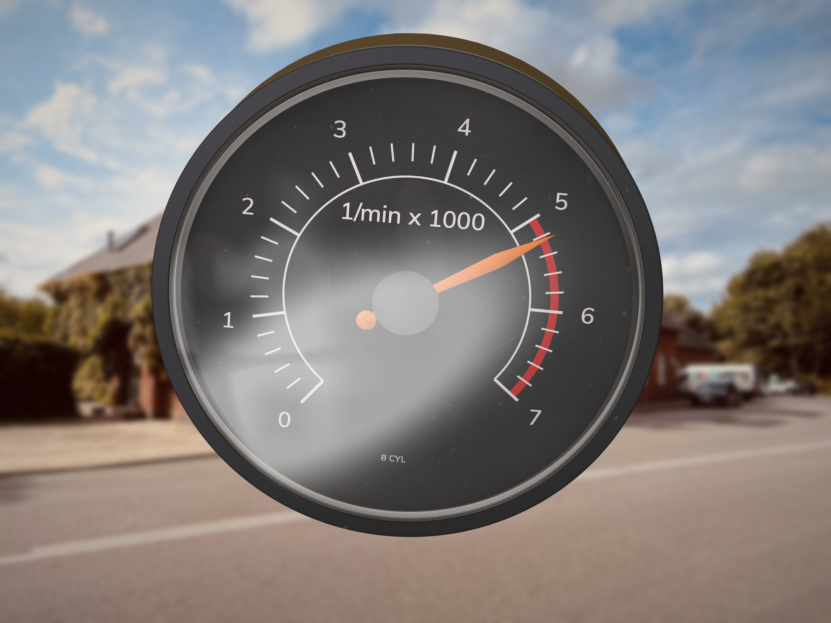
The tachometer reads 5200 (rpm)
